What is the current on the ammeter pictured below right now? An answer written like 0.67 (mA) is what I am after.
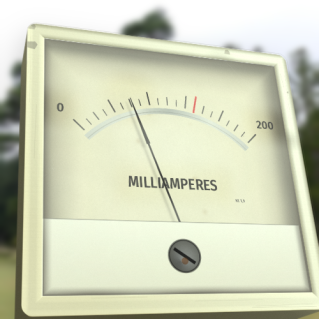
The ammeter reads 60 (mA)
